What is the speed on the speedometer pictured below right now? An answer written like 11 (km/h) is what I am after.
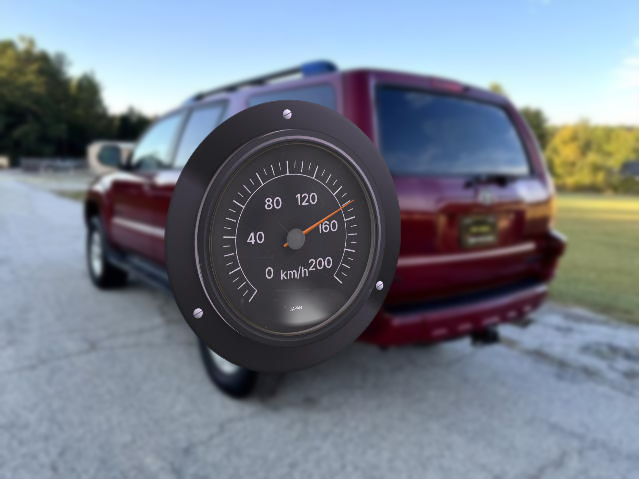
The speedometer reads 150 (km/h)
